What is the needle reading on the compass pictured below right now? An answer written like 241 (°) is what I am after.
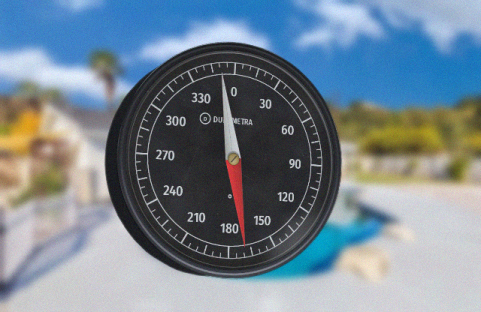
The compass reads 170 (°)
